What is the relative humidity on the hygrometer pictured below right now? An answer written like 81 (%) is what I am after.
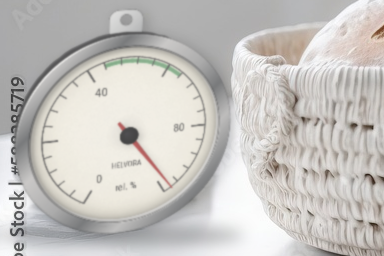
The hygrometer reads 98 (%)
